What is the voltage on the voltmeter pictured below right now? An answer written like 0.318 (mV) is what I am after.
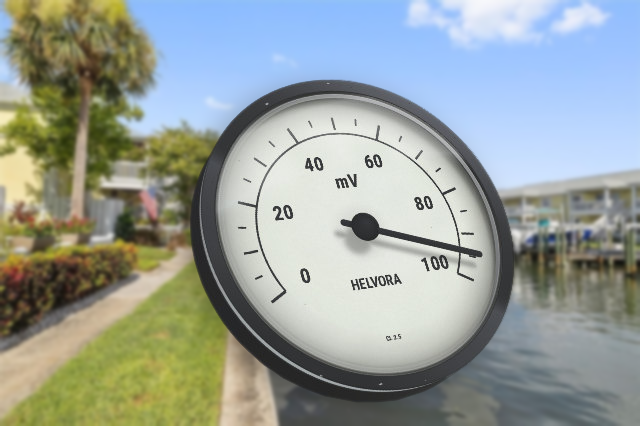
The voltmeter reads 95 (mV)
